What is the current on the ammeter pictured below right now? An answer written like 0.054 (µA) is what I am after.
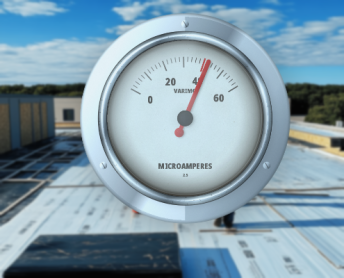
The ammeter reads 42 (µA)
